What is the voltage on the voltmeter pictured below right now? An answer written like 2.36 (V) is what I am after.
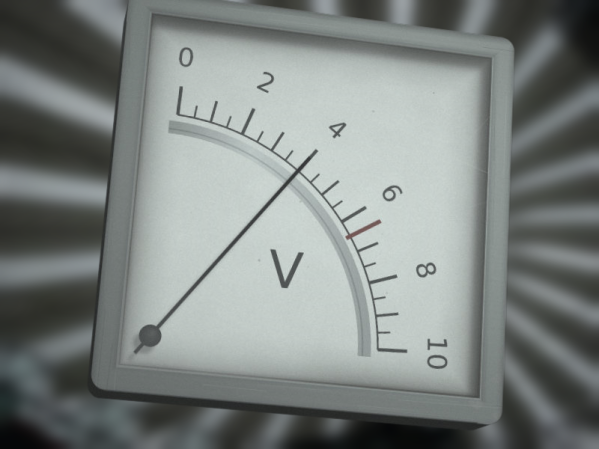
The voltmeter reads 4 (V)
